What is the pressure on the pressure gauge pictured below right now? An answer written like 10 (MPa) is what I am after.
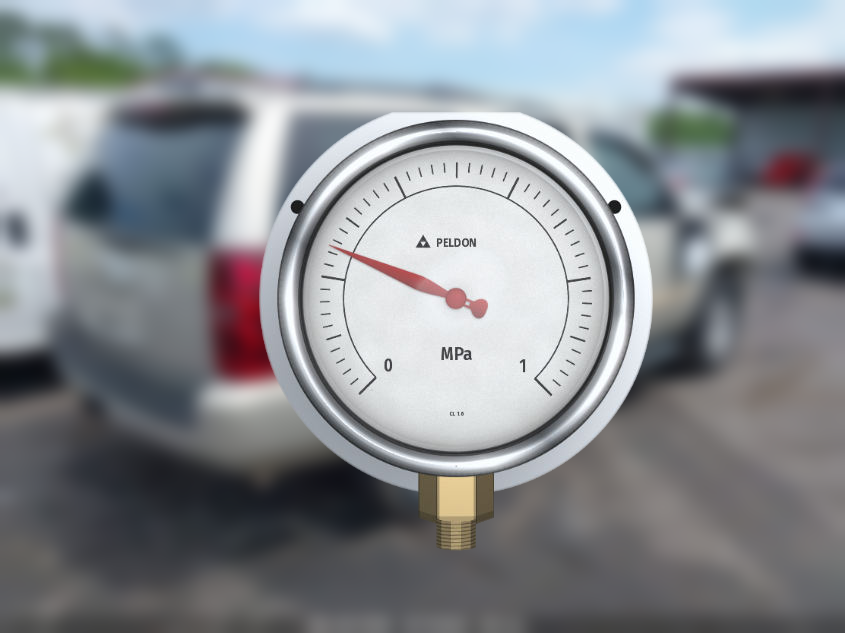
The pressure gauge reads 0.25 (MPa)
